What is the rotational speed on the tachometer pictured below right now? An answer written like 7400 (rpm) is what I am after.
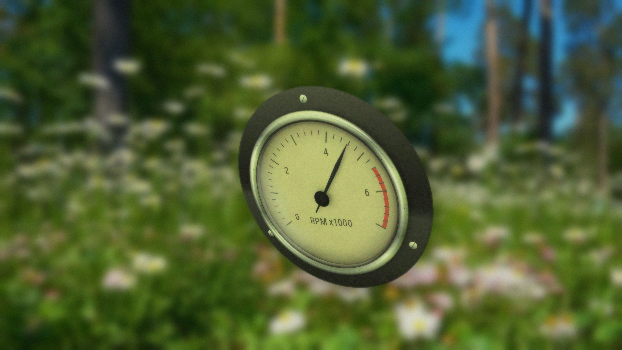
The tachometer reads 4600 (rpm)
